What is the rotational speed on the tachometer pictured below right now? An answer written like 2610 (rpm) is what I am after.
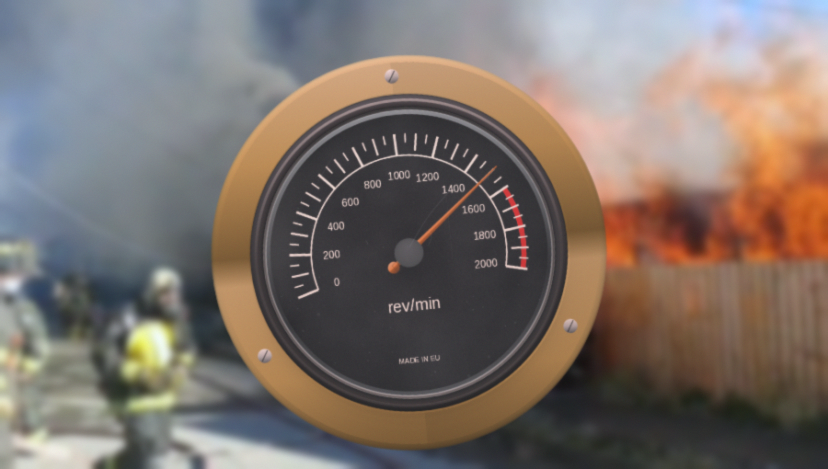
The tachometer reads 1500 (rpm)
